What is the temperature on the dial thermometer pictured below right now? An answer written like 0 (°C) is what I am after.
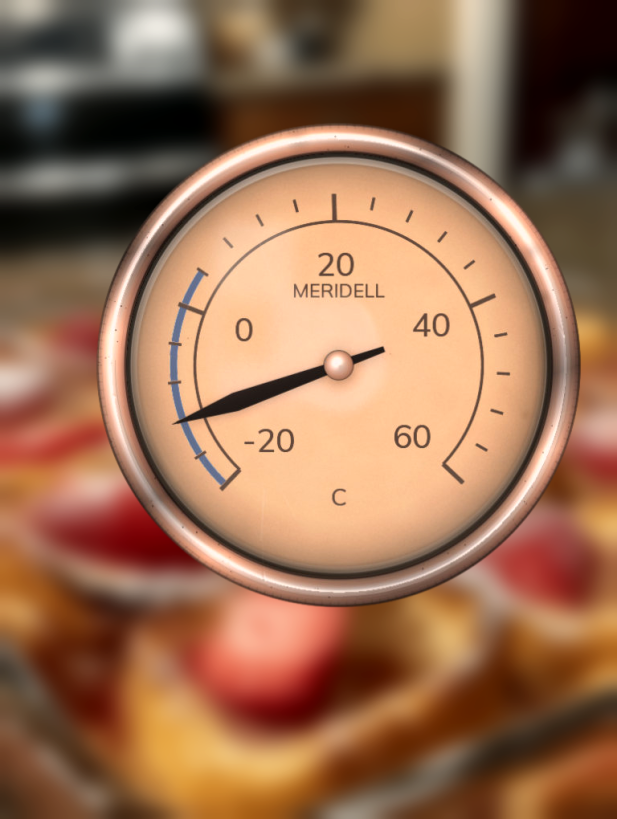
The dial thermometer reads -12 (°C)
